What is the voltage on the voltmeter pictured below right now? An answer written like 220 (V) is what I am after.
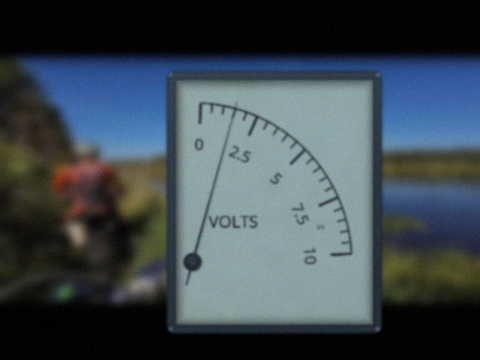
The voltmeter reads 1.5 (V)
